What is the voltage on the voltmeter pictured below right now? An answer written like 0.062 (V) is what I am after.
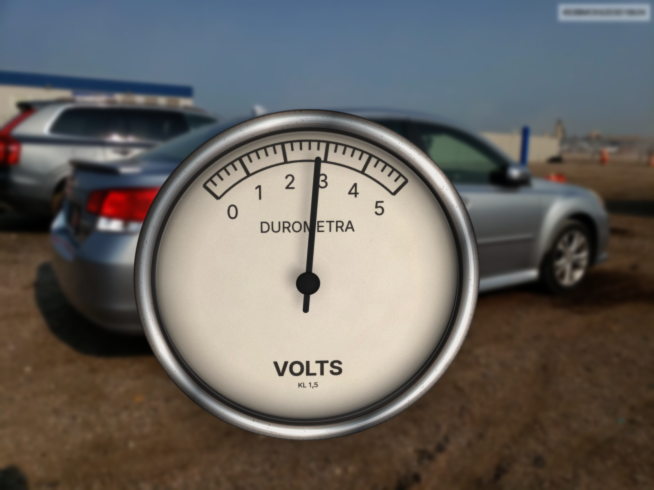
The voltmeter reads 2.8 (V)
